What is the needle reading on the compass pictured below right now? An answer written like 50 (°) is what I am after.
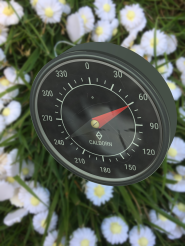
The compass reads 60 (°)
